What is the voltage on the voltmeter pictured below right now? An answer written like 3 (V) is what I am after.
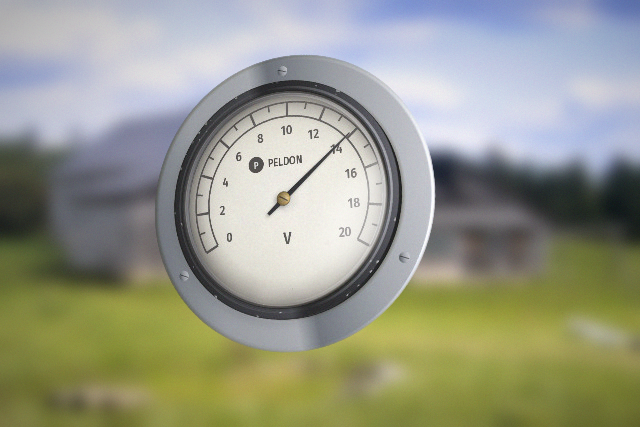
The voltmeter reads 14 (V)
